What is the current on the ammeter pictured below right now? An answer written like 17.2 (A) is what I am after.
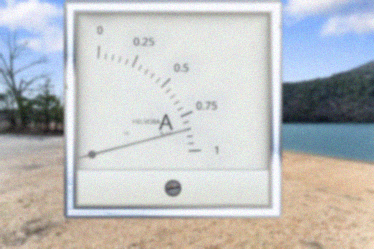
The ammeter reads 0.85 (A)
